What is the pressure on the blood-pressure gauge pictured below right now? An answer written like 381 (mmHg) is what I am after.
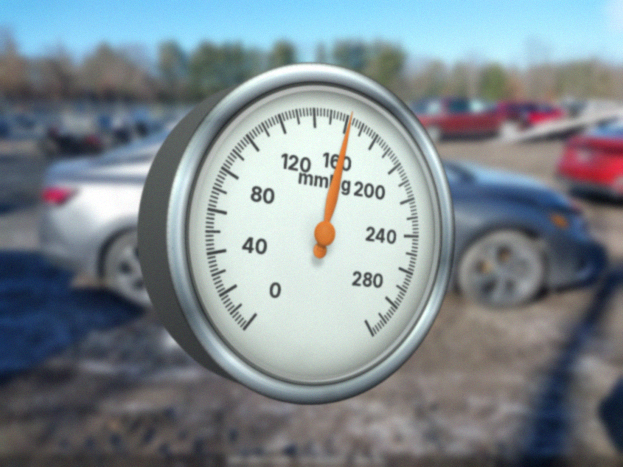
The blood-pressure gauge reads 160 (mmHg)
